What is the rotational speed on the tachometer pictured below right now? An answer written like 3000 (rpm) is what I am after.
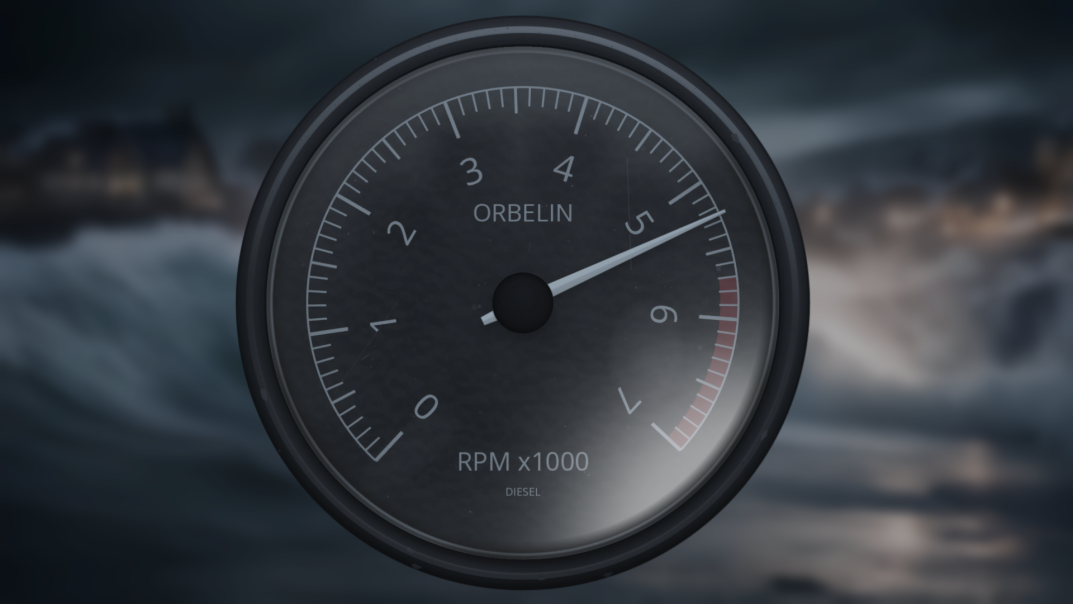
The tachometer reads 5250 (rpm)
